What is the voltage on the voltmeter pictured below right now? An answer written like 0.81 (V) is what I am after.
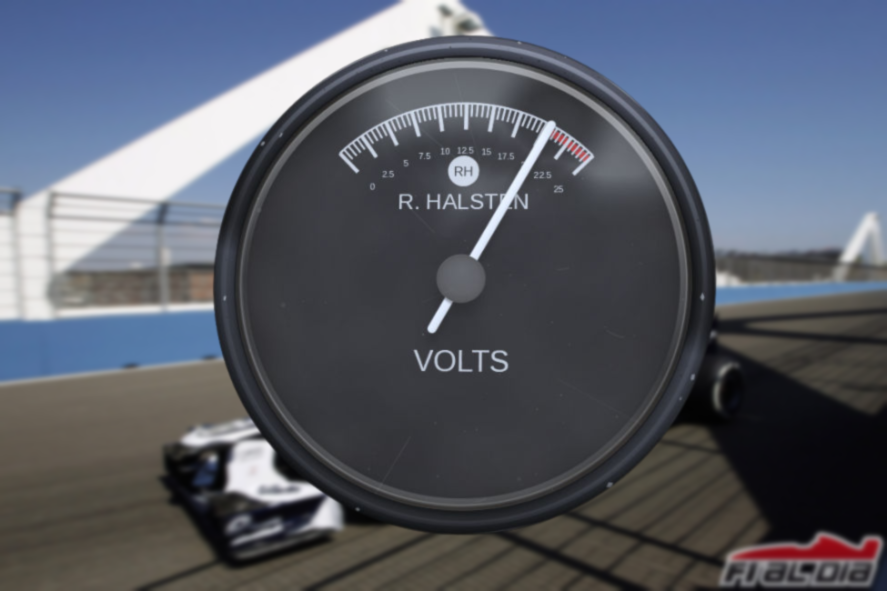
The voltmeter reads 20.5 (V)
